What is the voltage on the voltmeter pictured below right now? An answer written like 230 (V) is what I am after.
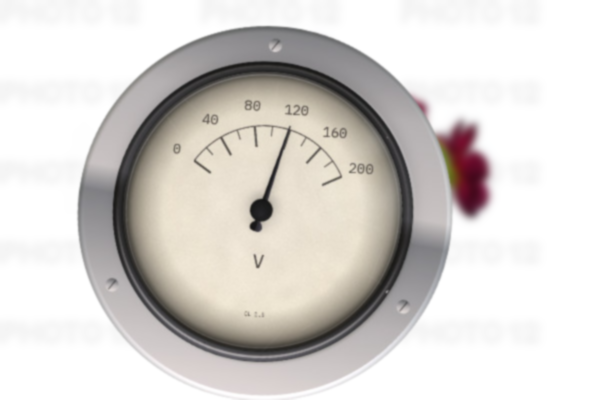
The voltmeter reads 120 (V)
